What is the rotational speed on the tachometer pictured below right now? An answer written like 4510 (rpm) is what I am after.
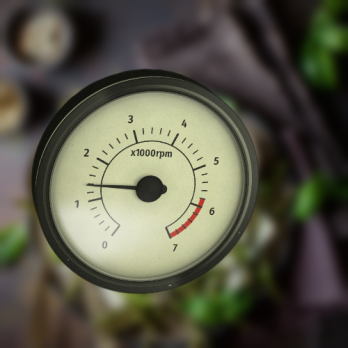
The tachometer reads 1400 (rpm)
